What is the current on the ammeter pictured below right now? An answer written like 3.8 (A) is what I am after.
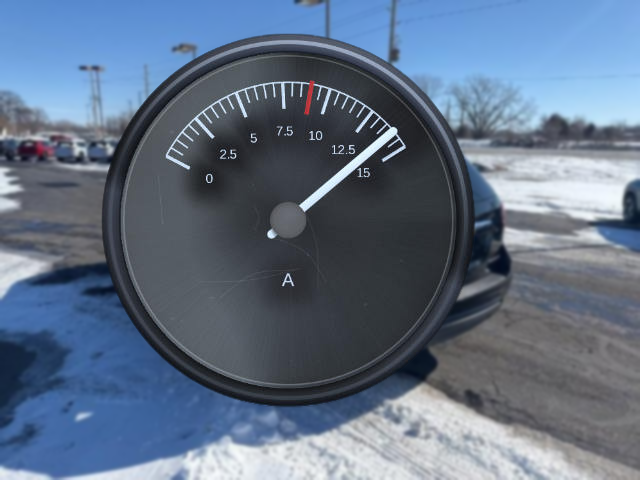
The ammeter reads 14 (A)
